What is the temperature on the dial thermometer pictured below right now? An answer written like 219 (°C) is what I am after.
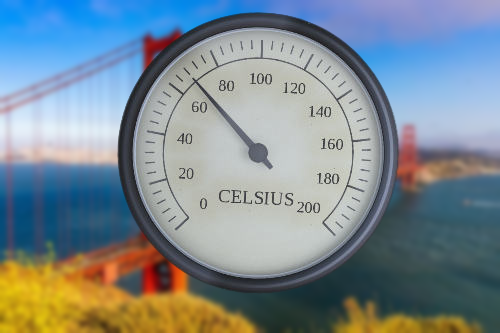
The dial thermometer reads 68 (°C)
